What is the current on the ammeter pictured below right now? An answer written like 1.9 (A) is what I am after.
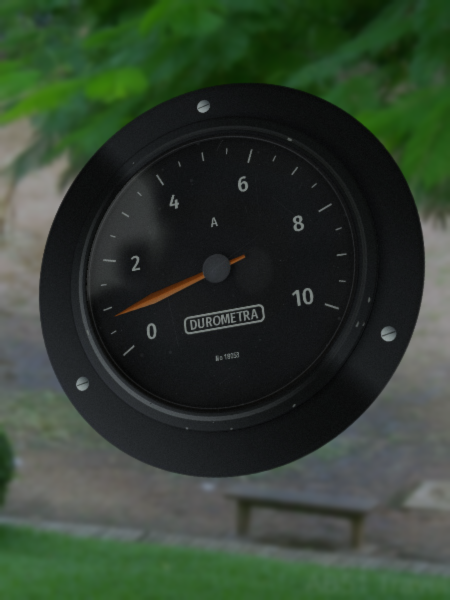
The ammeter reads 0.75 (A)
